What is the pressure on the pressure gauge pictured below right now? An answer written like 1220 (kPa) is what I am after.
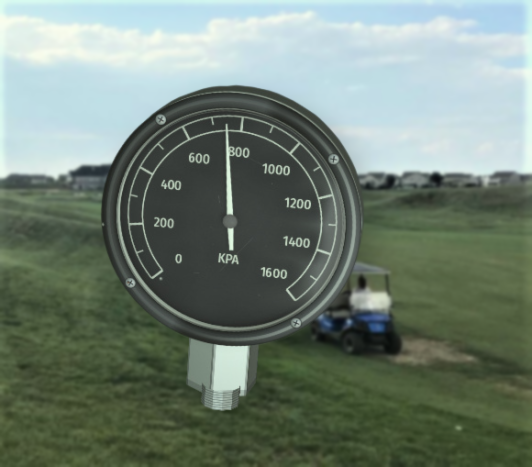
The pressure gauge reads 750 (kPa)
